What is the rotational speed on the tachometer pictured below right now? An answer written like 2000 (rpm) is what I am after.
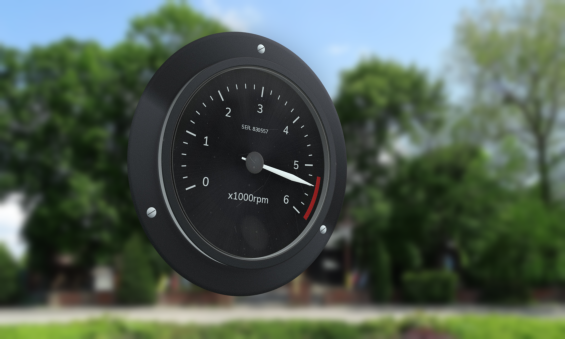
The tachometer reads 5400 (rpm)
